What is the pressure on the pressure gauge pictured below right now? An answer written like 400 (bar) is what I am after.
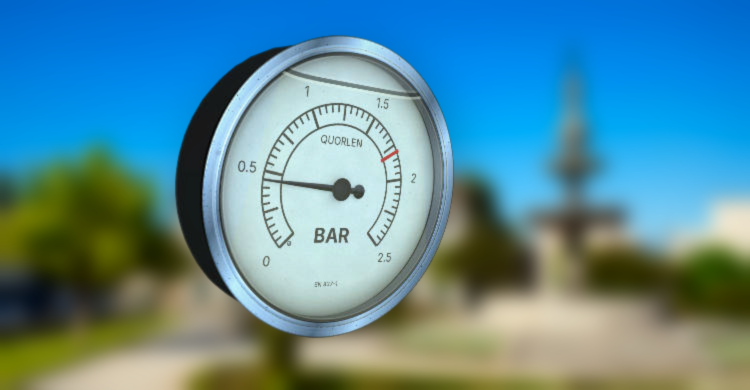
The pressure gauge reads 0.45 (bar)
